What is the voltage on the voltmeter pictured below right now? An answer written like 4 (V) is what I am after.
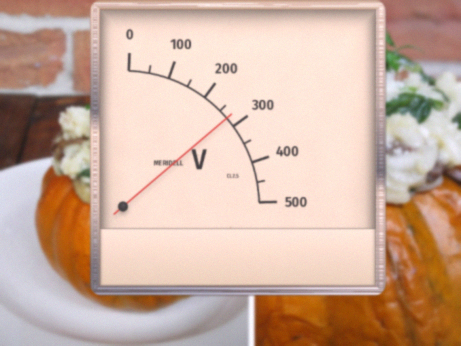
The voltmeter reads 275 (V)
